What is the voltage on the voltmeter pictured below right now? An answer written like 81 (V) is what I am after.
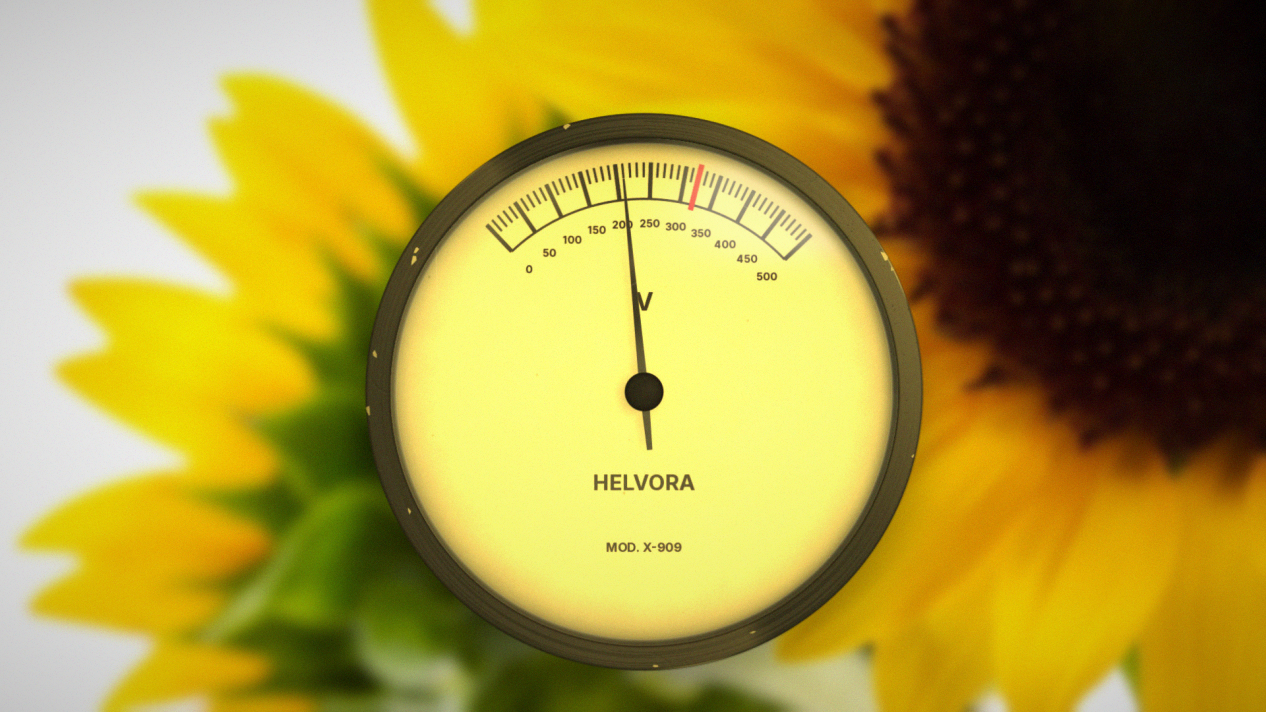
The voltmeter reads 210 (V)
